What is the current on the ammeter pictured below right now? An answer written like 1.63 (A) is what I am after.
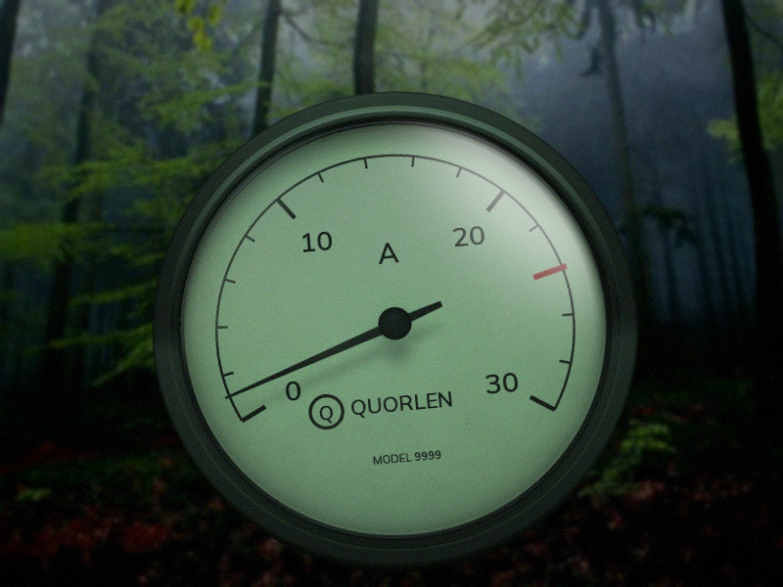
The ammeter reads 1 (A)
